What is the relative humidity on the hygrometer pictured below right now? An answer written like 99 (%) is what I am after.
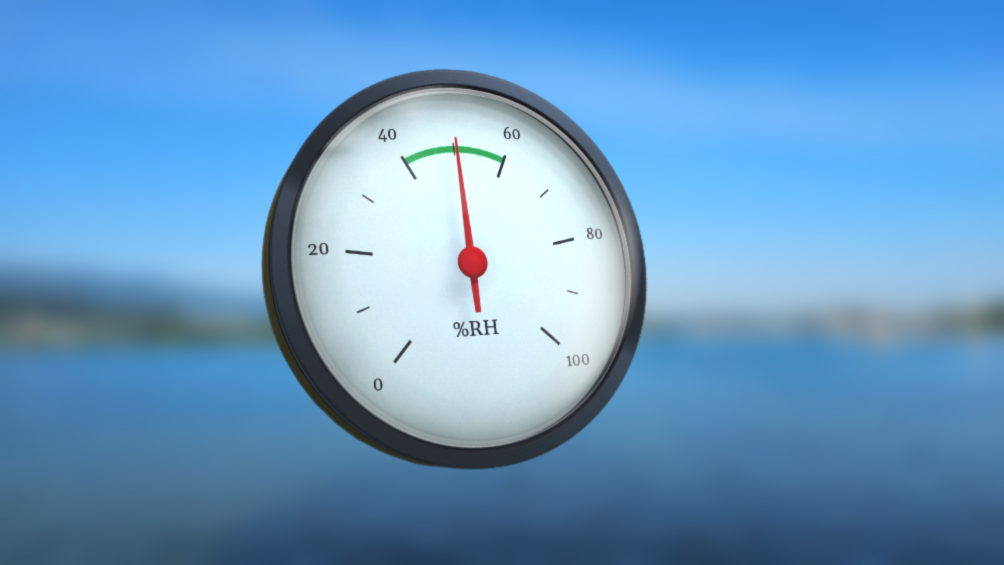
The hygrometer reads 50 (%)
